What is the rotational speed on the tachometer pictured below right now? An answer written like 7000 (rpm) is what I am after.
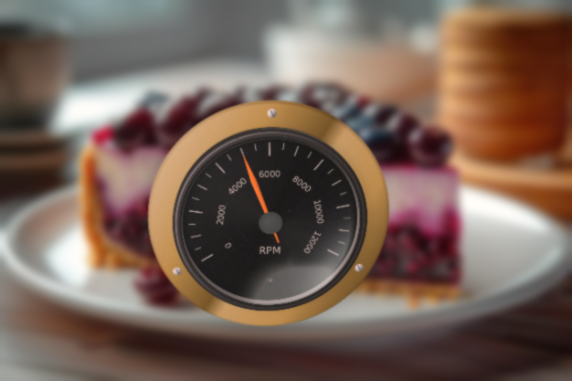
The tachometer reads 5000 (rpm)
